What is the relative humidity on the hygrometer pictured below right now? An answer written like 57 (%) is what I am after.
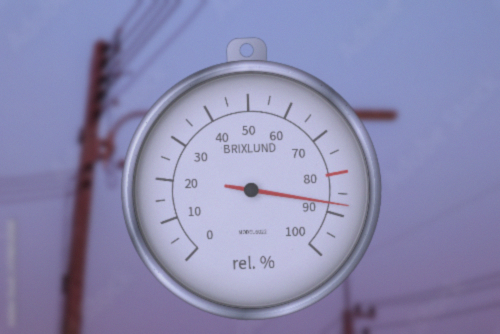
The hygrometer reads 87.5 (%)
